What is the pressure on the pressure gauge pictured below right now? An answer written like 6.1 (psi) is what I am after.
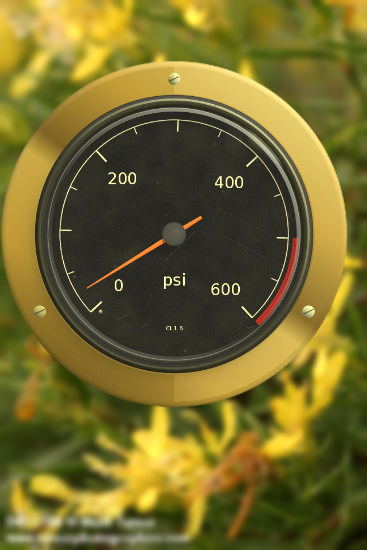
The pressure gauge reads 25 (psi)
